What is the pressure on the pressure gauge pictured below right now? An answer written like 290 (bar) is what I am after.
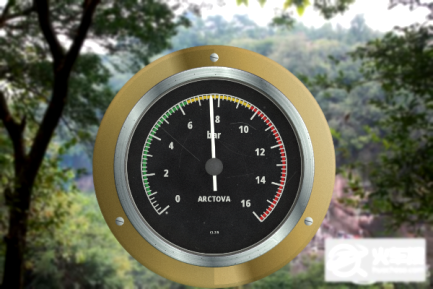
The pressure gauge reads 7.6 (bar)
